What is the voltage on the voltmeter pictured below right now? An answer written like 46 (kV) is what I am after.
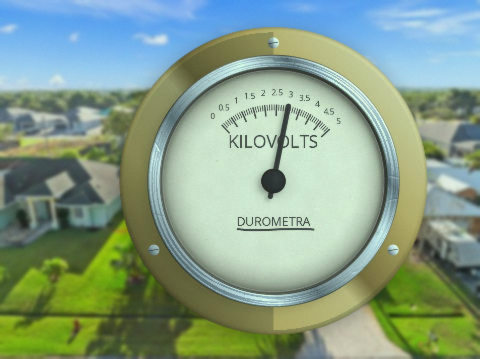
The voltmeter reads 3 (kV)
